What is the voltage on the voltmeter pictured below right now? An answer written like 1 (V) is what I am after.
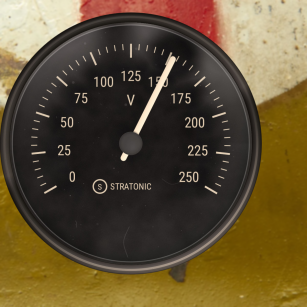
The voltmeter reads 152.5 (V)
